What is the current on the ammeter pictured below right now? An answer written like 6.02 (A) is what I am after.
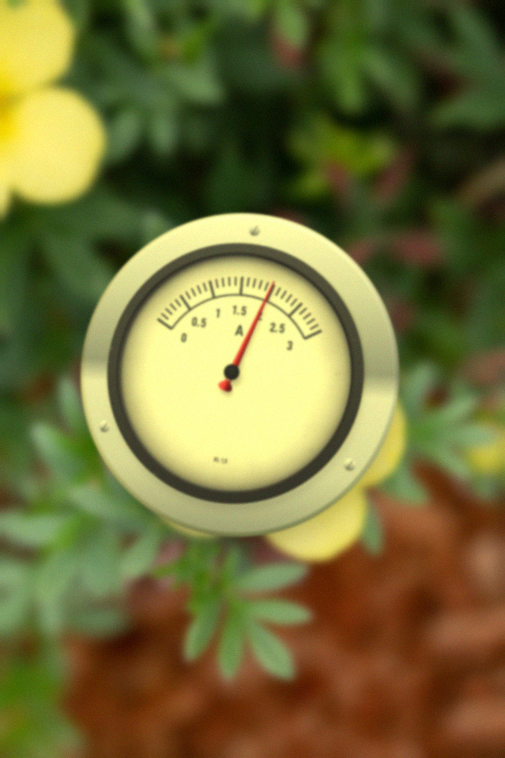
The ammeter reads 2 (A)
